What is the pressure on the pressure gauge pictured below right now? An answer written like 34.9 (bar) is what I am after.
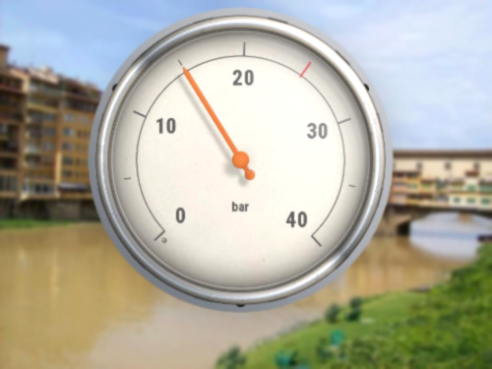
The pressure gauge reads 15 (bar)
